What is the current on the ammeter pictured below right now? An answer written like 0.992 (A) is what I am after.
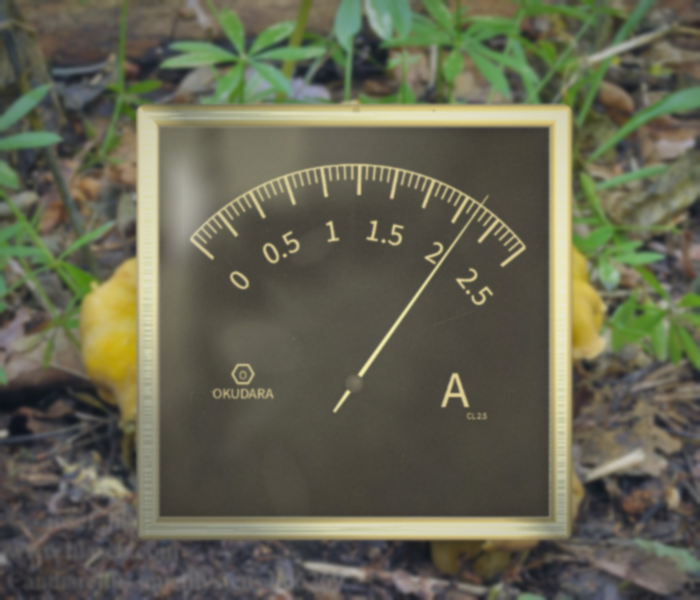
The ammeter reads 2.1 (A)
